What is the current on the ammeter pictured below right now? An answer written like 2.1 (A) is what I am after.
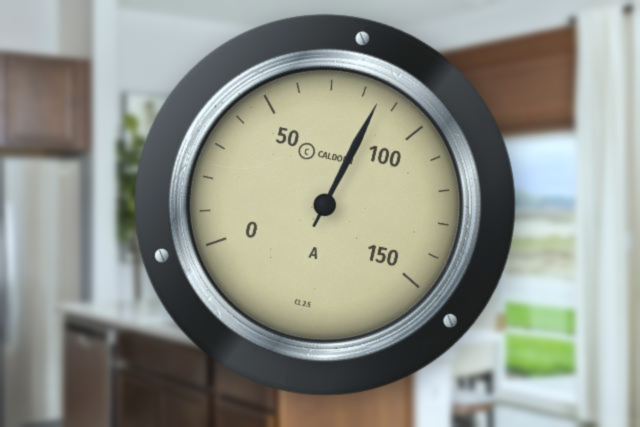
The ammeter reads 85 (A)
